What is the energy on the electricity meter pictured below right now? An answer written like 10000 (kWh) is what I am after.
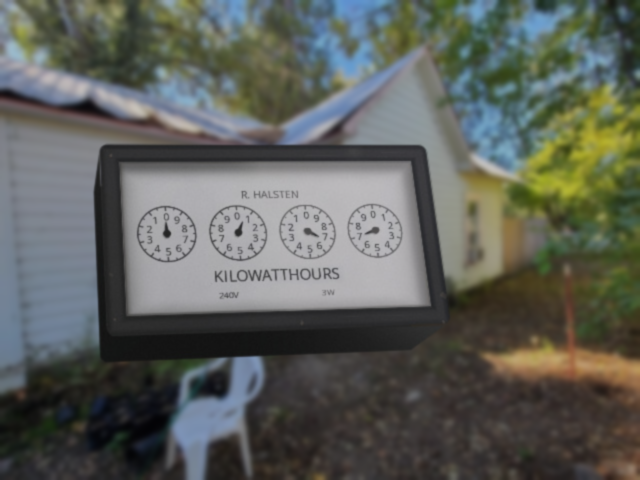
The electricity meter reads 67 (kWh)
